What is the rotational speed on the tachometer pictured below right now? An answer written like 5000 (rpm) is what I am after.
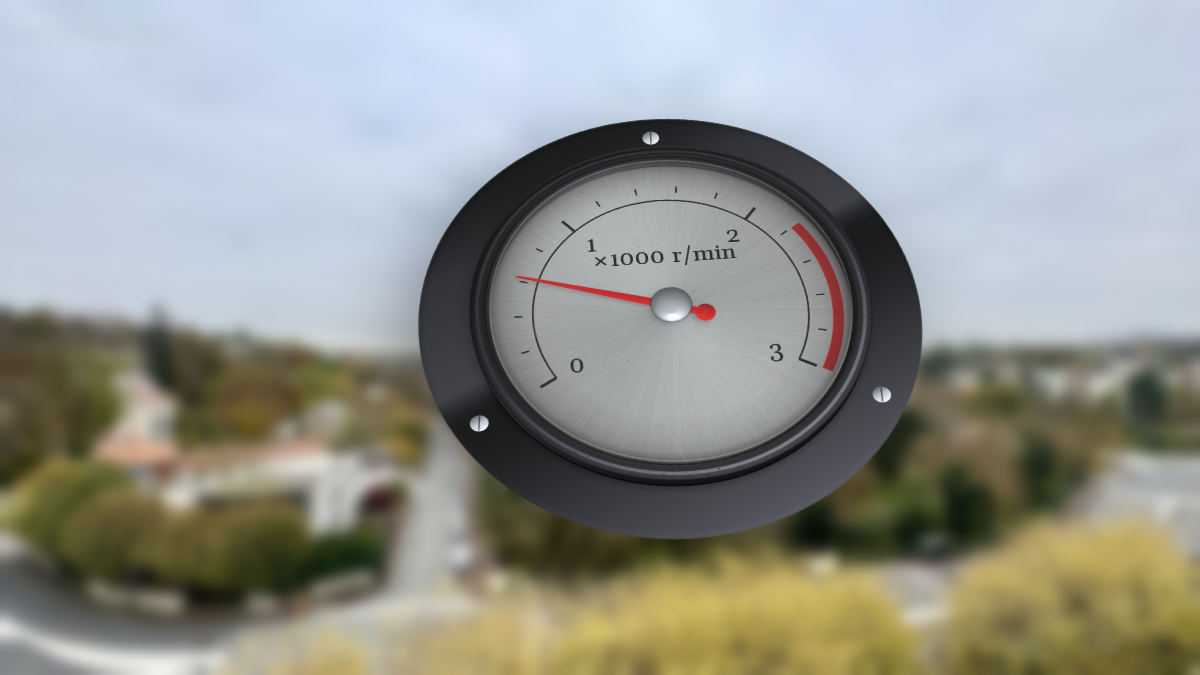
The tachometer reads 600 (rpm)
